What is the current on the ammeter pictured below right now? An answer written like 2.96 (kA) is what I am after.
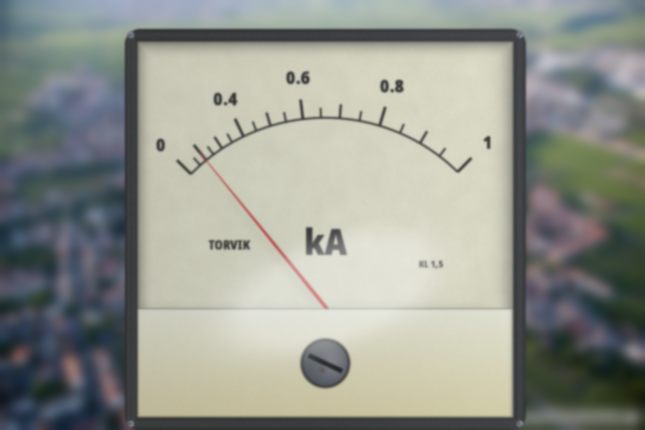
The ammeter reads 0.2 (kA)
